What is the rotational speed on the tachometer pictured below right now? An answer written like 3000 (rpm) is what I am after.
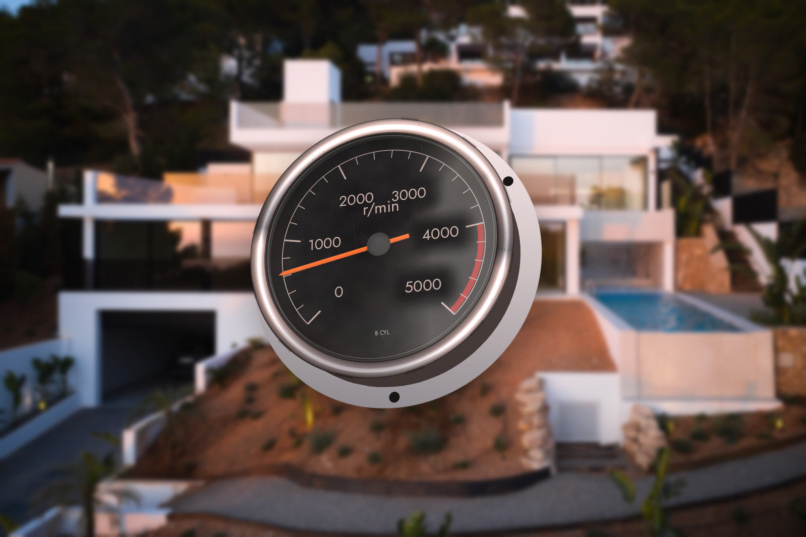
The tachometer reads 600 (rpm)
